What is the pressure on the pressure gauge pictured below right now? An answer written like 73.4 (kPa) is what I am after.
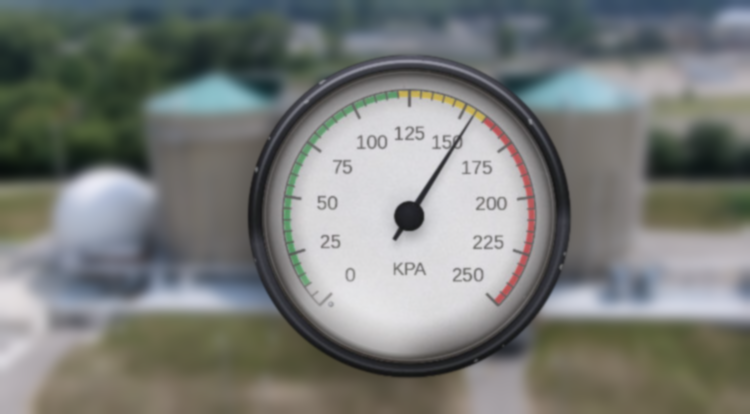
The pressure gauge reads 155 (kPa)
